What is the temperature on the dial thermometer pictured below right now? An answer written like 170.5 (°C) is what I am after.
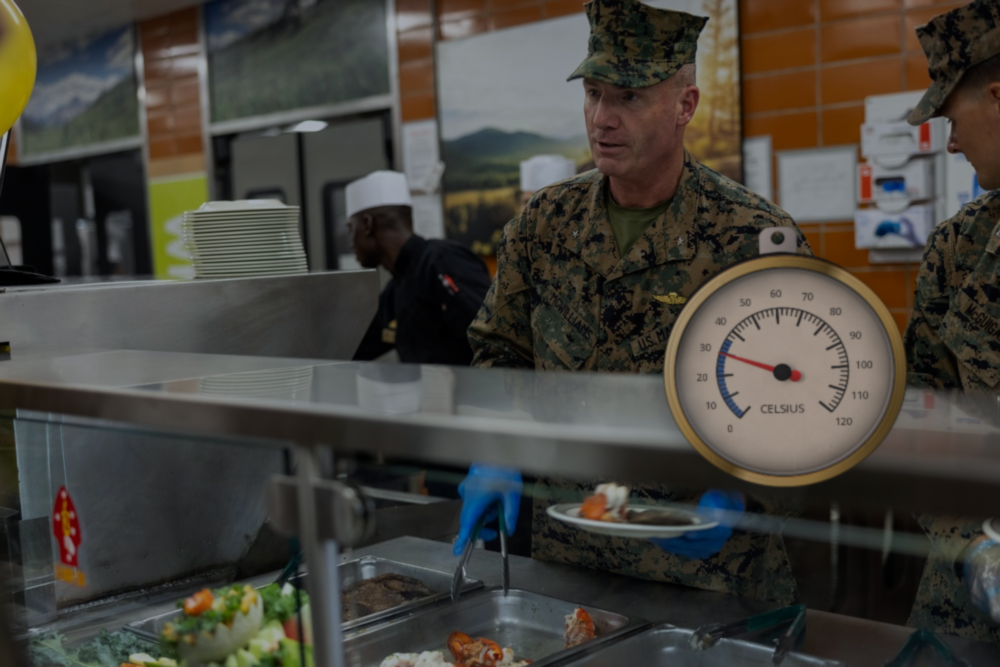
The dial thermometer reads 30 (°C)
